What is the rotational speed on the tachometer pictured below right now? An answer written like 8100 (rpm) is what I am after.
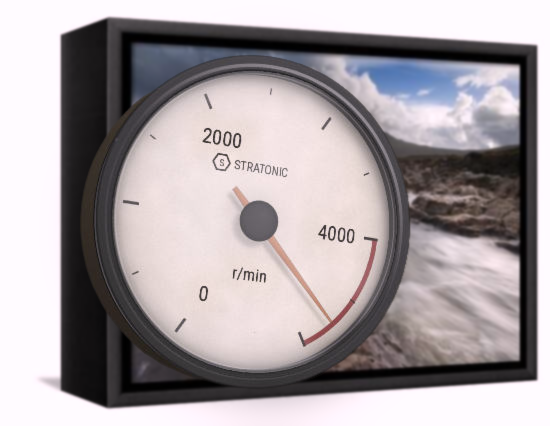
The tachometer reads 4750 (rpm)
